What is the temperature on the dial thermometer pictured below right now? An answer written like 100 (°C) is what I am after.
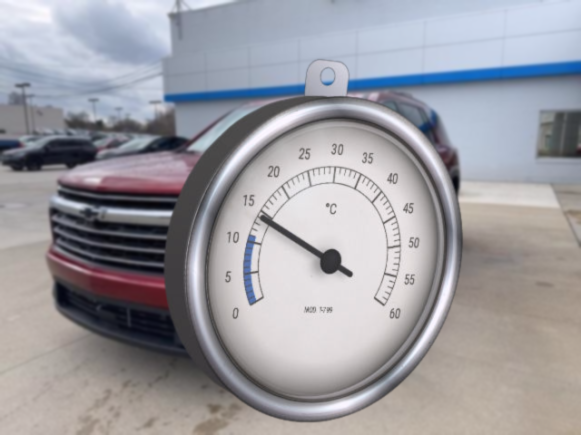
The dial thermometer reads 14 (°C)
